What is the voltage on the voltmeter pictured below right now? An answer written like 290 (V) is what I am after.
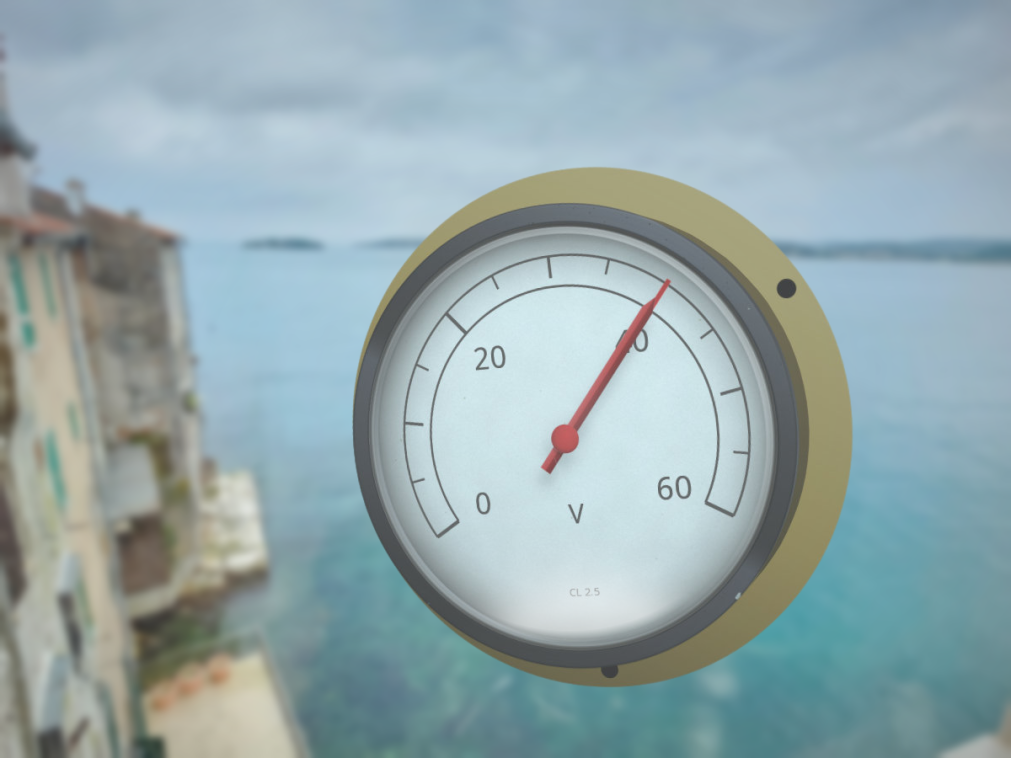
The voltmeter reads 40 (V)
